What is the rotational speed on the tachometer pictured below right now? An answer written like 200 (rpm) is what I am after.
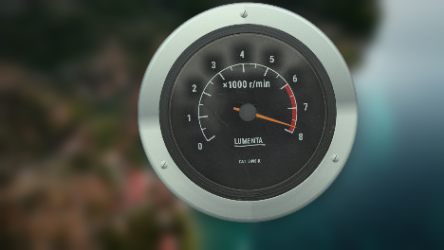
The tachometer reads 7750 (rpm)
